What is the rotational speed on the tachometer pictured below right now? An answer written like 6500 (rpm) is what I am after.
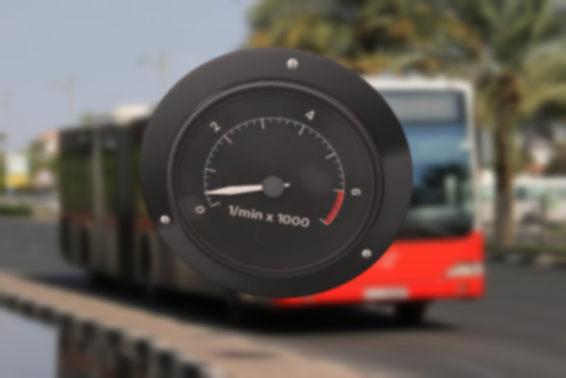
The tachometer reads 400 (rpm)
